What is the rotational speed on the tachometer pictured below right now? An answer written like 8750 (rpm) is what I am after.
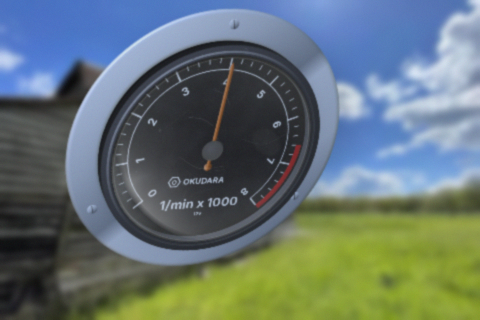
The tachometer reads 4000 (rpm)
